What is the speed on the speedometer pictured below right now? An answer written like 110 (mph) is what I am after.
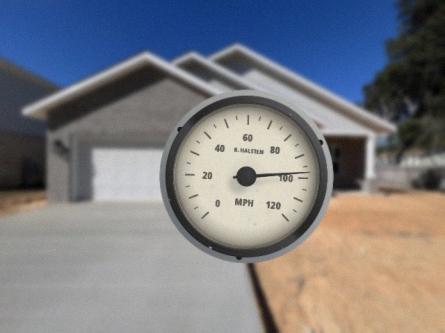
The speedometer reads 97.5 (mph)
